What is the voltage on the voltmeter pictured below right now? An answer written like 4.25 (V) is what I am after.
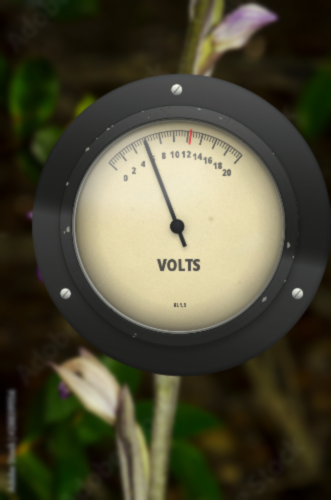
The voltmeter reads 6 (V)
